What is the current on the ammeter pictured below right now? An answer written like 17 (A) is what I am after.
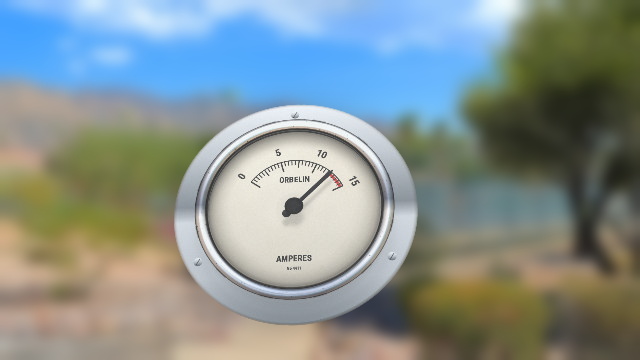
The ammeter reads 12.5 (A)
